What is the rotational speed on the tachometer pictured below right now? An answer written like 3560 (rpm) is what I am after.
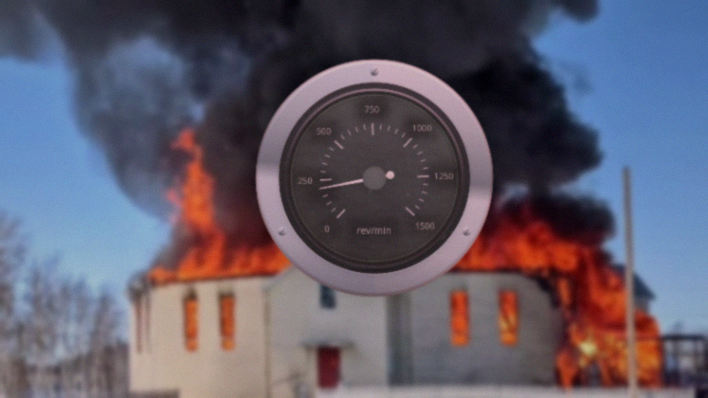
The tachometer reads 200 (rpm)
